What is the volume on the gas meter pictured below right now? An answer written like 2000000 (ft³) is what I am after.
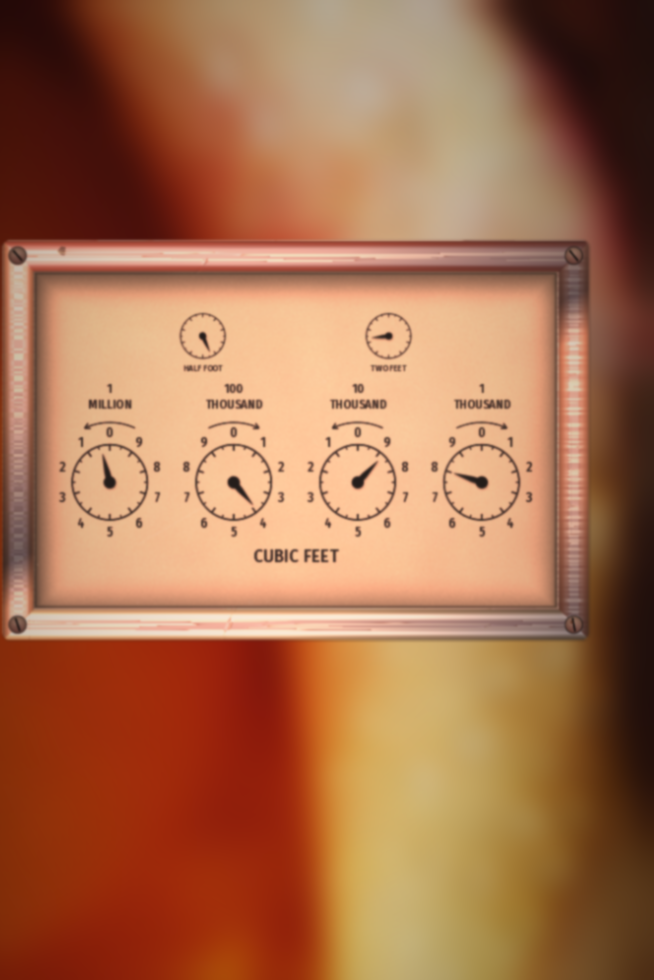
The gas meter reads 38800 (ft³)
